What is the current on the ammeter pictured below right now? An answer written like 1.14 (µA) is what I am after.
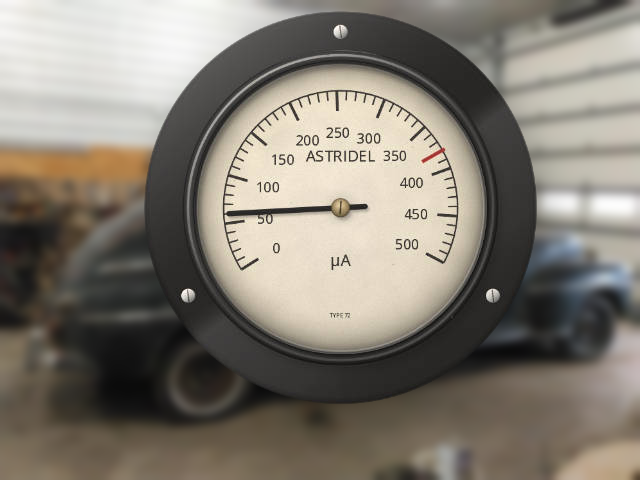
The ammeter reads 60 (µA)
